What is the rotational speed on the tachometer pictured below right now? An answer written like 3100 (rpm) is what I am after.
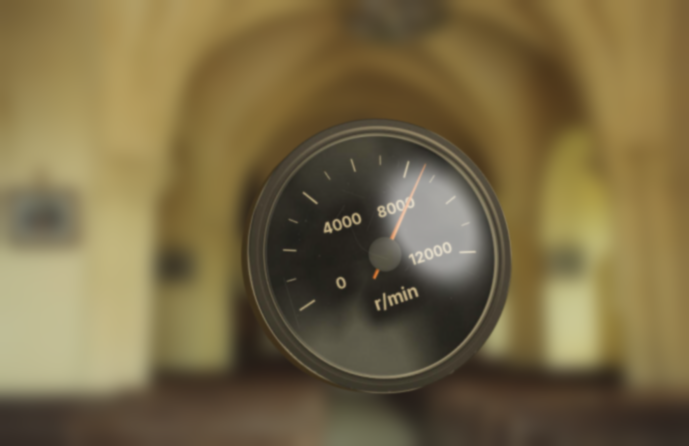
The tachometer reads 8500 (rpm)
